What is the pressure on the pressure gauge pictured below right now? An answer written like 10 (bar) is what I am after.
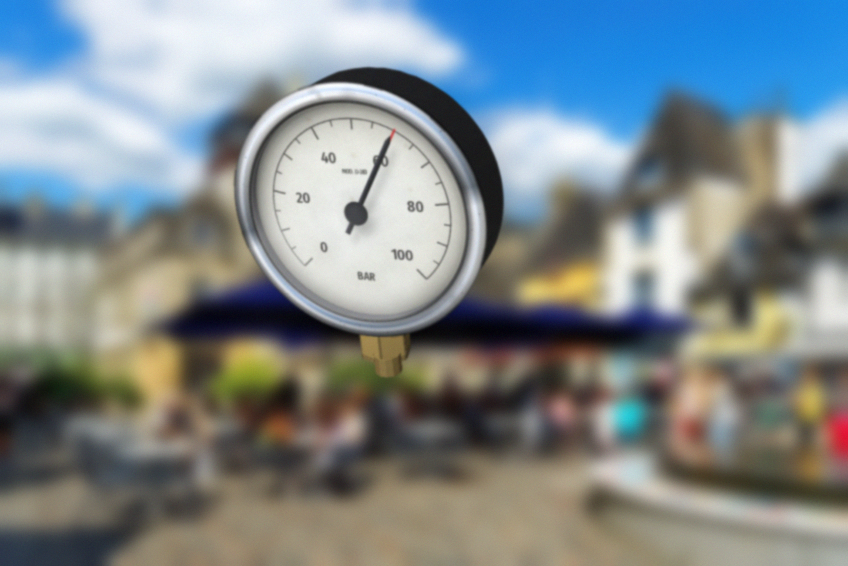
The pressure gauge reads 60 (bar)
